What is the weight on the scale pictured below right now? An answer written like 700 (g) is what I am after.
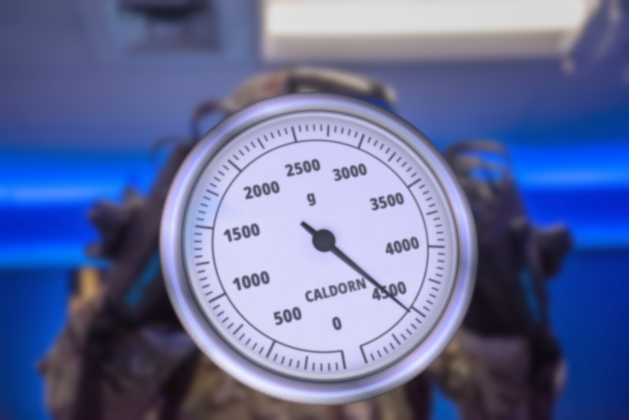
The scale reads 4550 (g)
